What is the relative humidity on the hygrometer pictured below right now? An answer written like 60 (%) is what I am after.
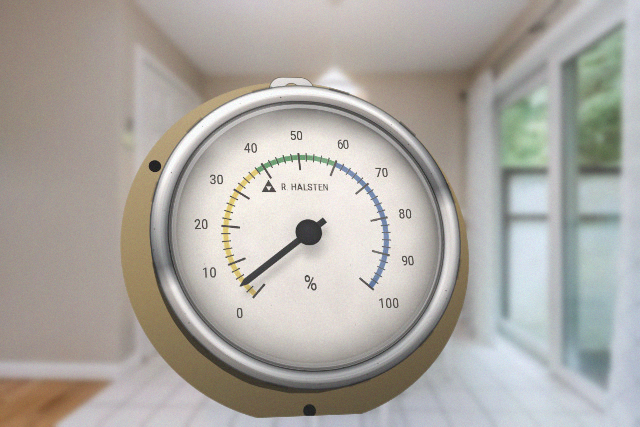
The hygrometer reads 4 (%)
